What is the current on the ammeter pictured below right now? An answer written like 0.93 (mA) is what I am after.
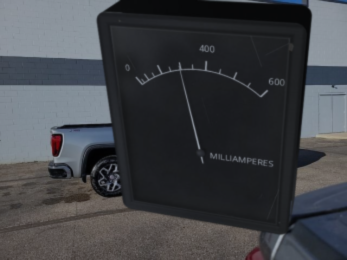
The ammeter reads 300 (mA)
